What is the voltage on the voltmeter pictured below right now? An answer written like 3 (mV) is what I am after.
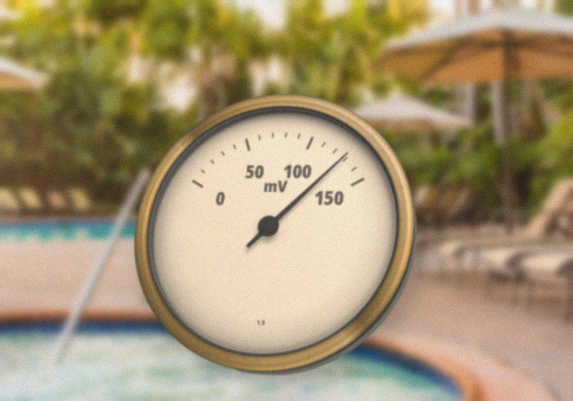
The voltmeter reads 130 (mV)
